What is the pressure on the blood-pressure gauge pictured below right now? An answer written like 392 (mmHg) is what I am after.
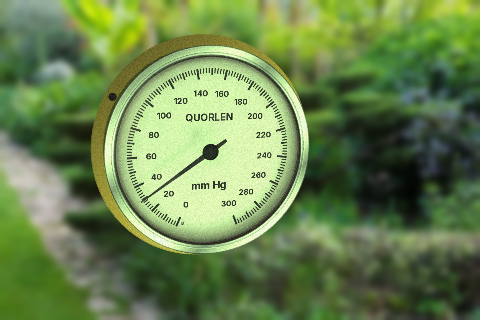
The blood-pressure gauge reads 30 (mmHg)
